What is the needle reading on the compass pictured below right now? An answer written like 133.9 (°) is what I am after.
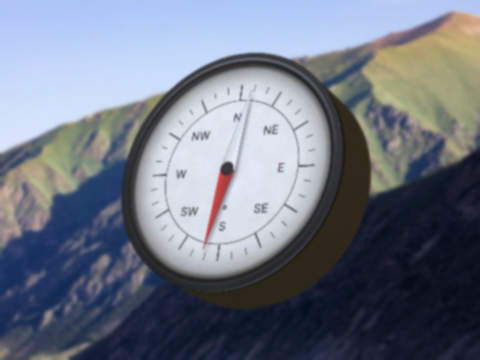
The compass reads 190 (°)
